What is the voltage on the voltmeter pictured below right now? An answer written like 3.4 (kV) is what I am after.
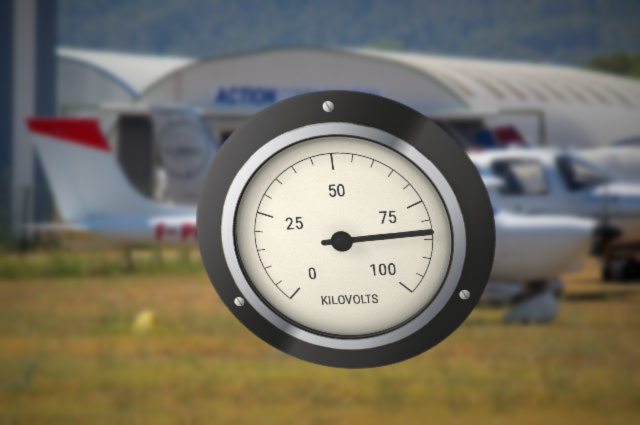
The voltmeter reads 82.5 (kV)
